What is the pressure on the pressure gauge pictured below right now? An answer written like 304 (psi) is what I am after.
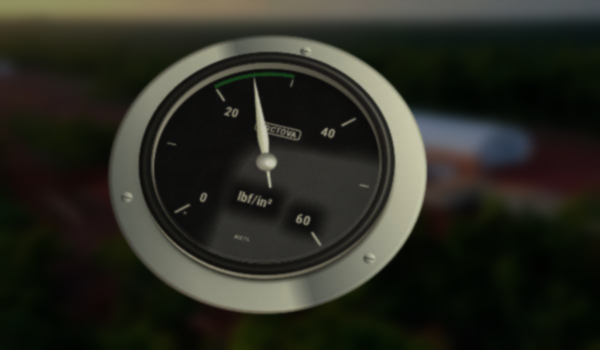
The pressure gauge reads 25 (psi)
